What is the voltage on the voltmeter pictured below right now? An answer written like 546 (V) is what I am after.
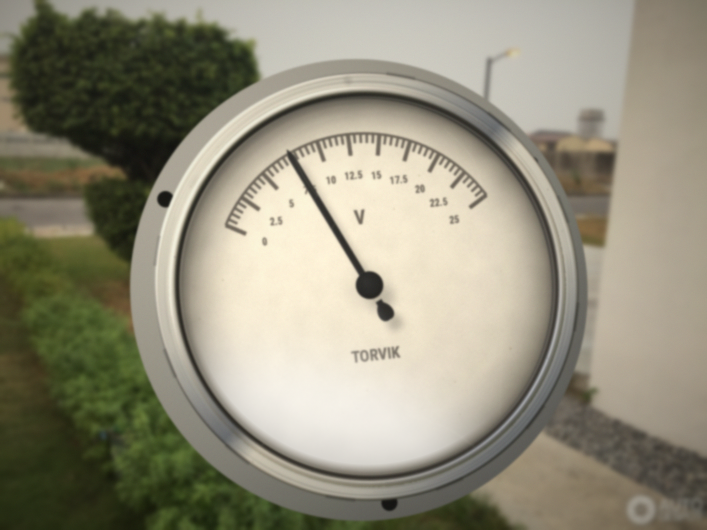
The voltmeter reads 7.5 (V)
